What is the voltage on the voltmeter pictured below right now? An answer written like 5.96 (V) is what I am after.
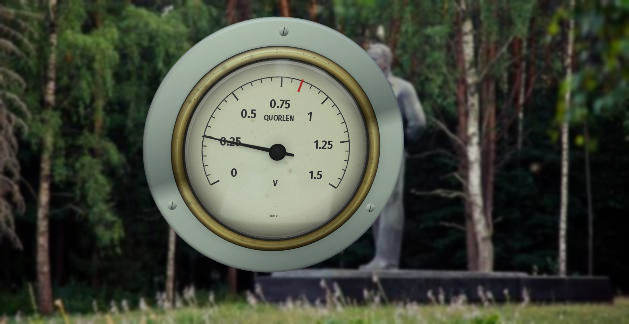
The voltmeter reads 0.25 (V)
